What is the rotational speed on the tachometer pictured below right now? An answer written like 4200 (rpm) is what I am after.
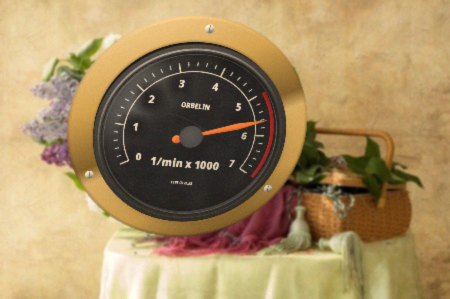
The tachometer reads 5600 (rpm)
